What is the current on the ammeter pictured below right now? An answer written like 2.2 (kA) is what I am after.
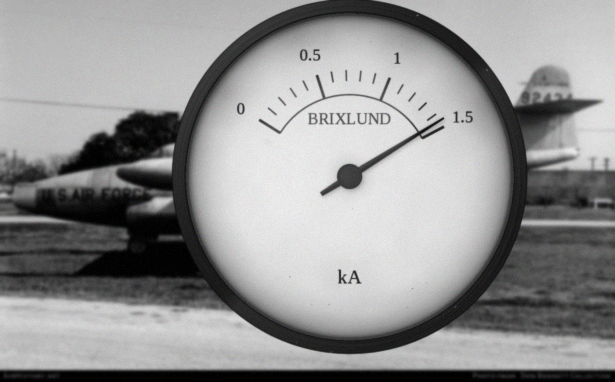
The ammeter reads 1.45 (kA)
